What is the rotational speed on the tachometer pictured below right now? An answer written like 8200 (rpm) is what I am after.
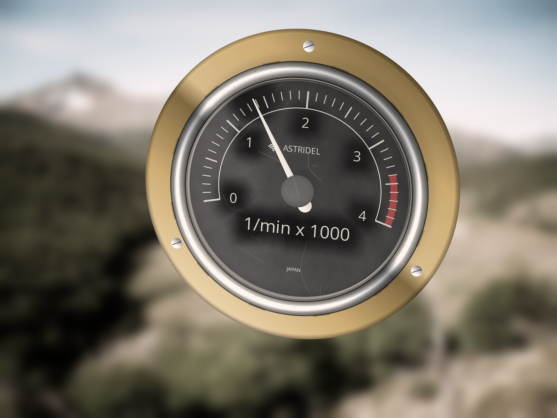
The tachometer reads 1400 (rpm)
